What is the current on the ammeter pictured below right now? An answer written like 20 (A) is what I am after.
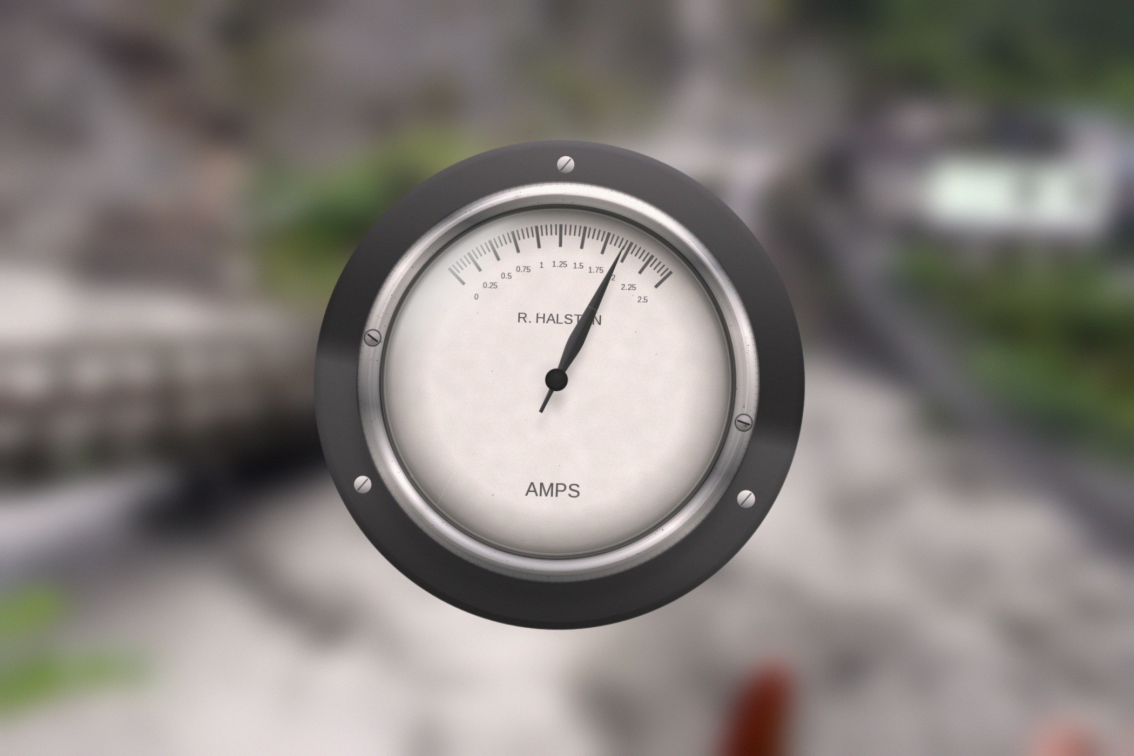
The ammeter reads 1.95 (A)
